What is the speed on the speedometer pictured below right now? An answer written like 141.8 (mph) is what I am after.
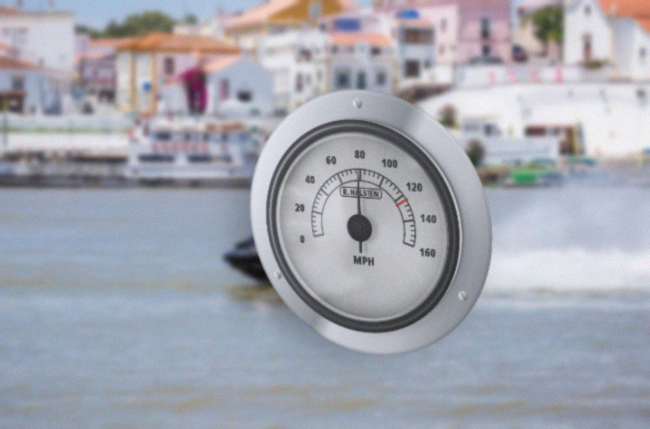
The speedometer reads 80 (mph)
